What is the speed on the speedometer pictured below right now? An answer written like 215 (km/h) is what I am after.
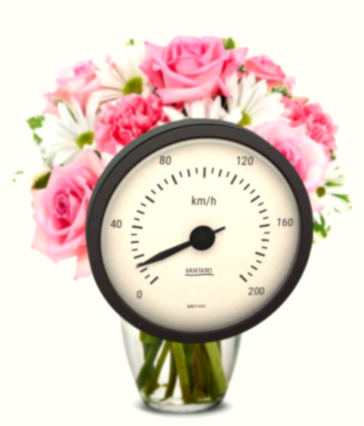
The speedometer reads 15 (km/h)
